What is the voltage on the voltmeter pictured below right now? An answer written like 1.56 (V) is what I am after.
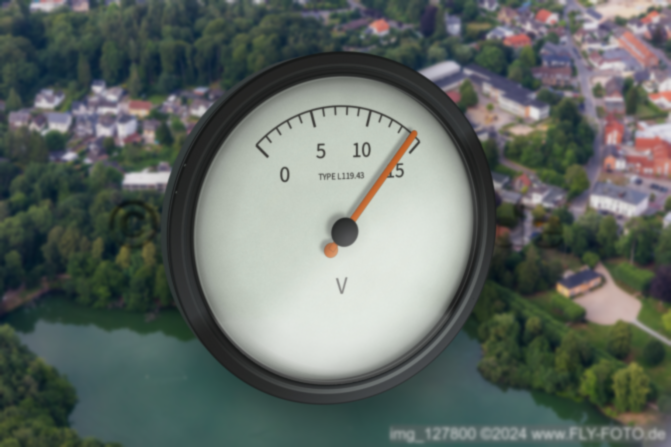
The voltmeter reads 14 (V)
